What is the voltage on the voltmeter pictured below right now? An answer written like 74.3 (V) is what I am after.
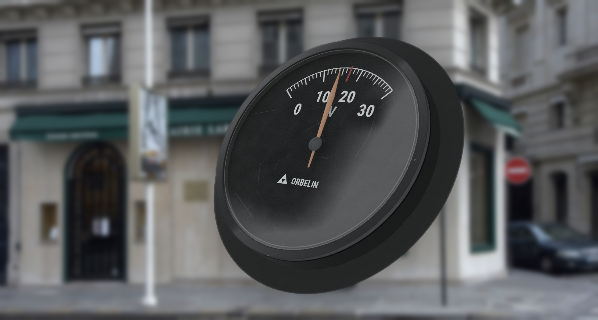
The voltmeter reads 15 (V)
